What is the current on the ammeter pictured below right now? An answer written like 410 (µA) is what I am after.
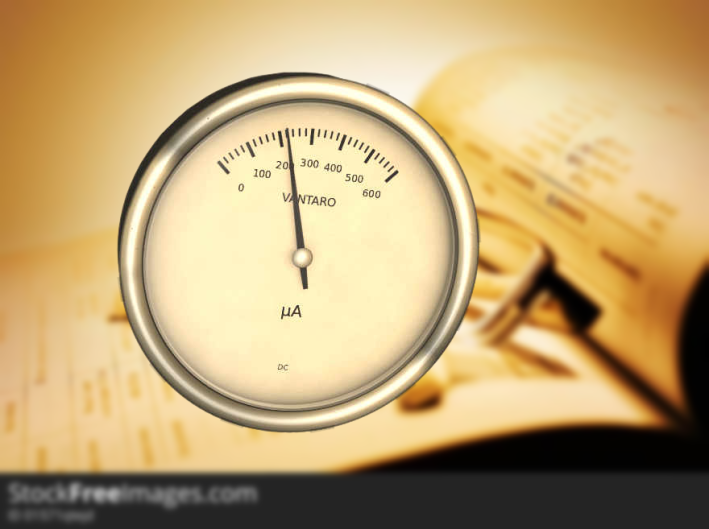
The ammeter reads 220 (µA)
